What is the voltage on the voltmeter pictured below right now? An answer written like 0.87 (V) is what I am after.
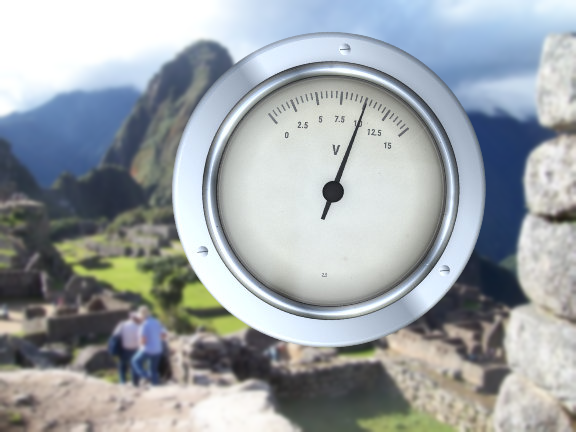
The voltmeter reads 10 (V)
